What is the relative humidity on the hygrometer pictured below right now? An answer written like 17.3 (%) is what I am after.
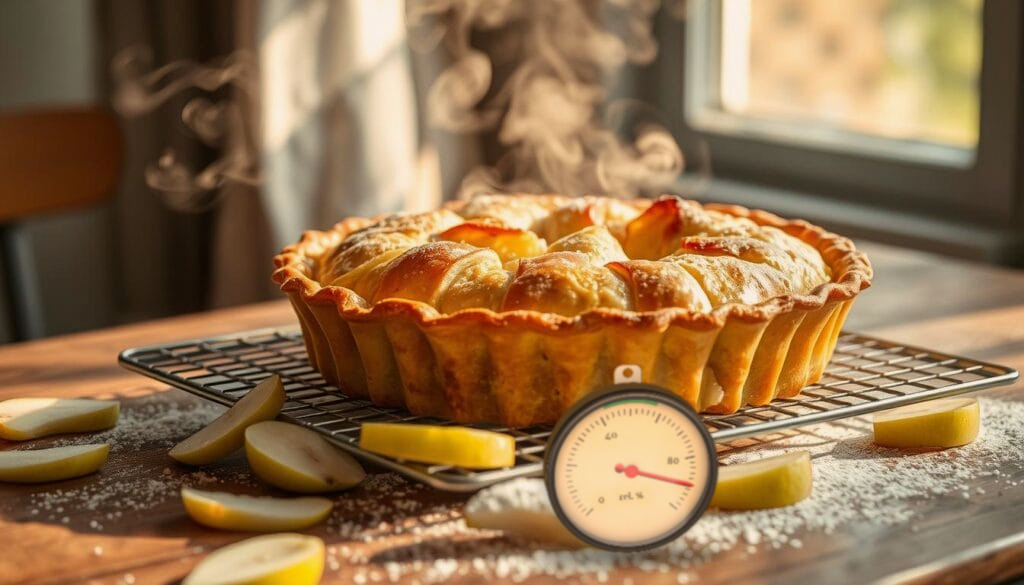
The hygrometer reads 90 (%)
